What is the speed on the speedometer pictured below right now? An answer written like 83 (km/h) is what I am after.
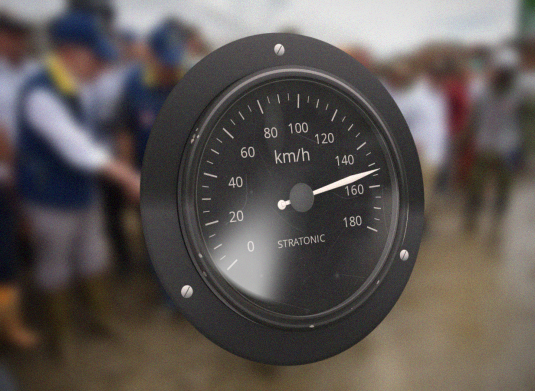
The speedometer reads 152.5 (km/h)
